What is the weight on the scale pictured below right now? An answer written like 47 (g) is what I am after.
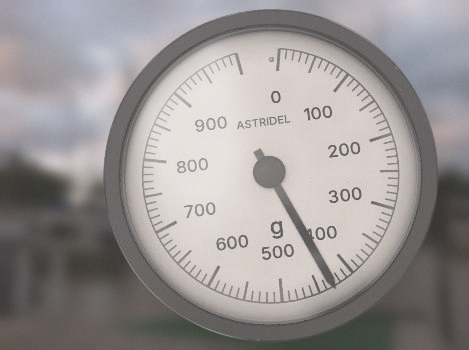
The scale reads 430 (g)
